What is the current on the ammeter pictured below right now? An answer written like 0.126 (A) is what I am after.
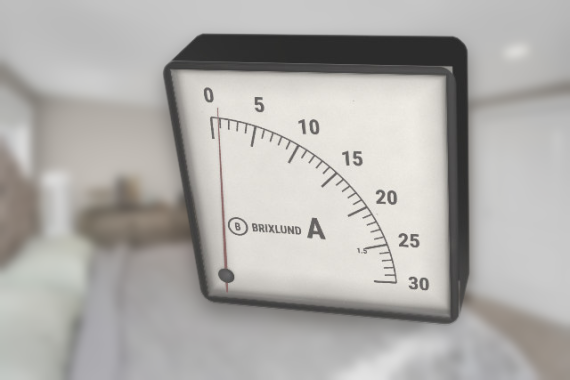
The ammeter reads 1 (A)
